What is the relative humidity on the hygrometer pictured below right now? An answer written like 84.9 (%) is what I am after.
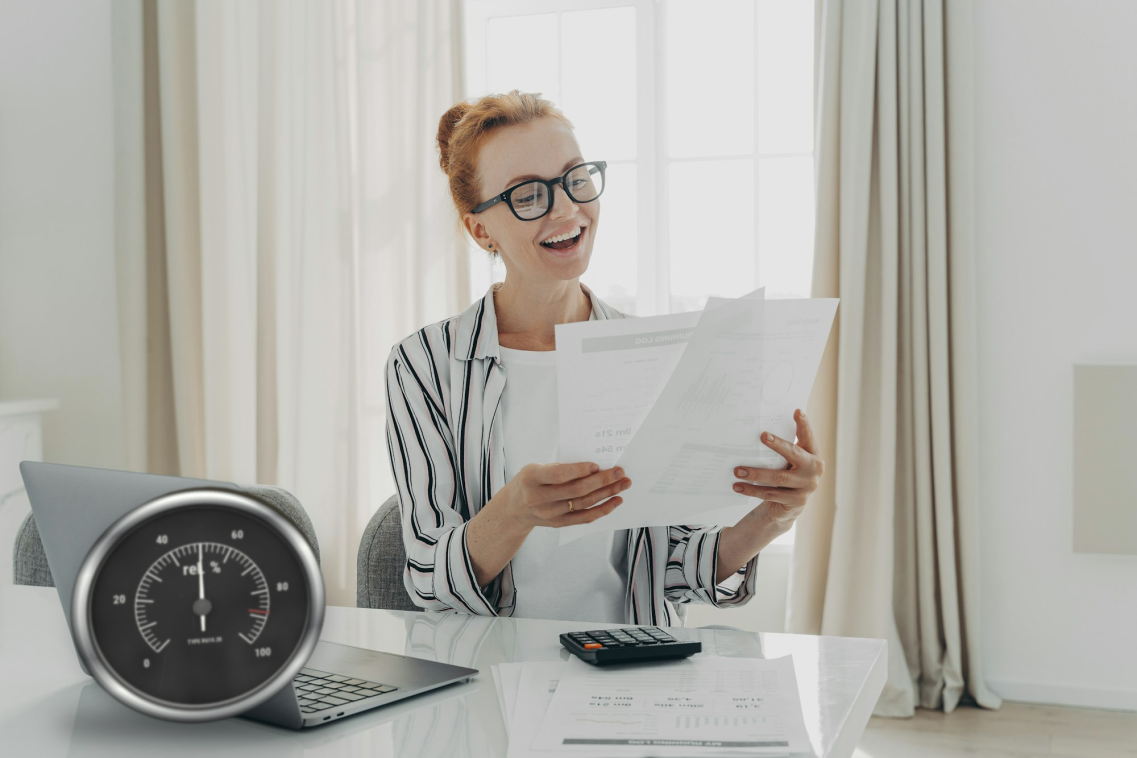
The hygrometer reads 50 (%)
